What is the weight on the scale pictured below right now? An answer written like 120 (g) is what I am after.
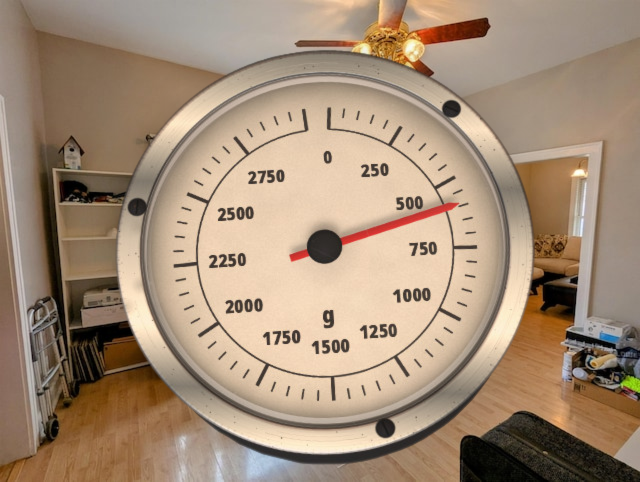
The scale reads 600 (g)
